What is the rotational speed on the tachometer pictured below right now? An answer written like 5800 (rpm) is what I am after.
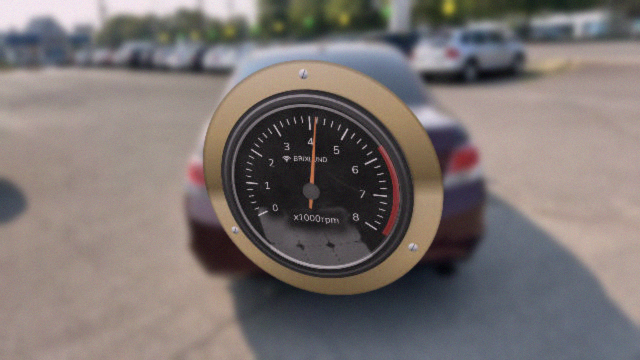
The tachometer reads 4200 (rpm)
